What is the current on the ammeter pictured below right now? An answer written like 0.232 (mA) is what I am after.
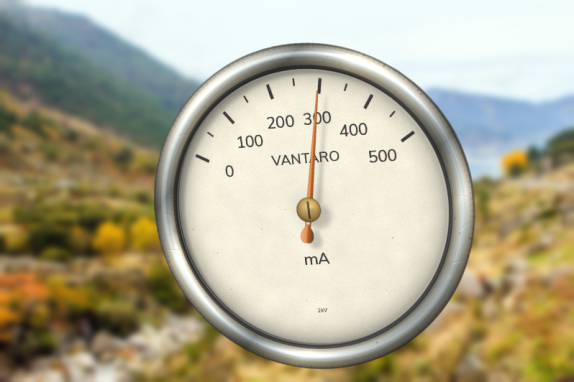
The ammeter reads 300 (mA)
